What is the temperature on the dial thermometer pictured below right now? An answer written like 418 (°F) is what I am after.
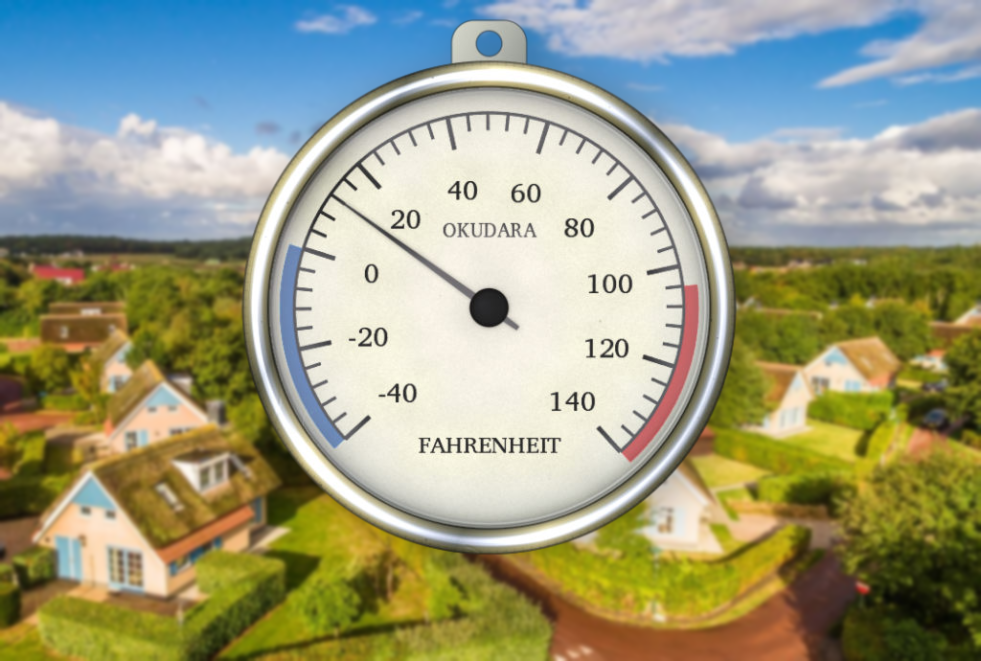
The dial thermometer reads 12 (°F)
